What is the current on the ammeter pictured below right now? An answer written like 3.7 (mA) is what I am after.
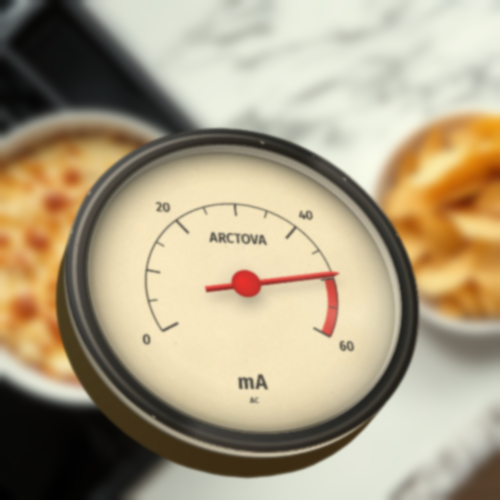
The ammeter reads 50 (mA)
